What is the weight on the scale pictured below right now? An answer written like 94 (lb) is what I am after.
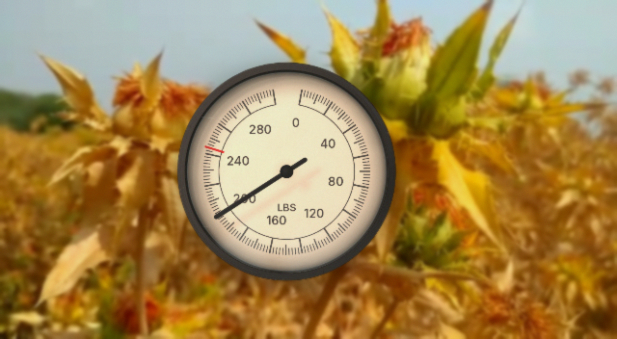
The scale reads 200 (lb)
